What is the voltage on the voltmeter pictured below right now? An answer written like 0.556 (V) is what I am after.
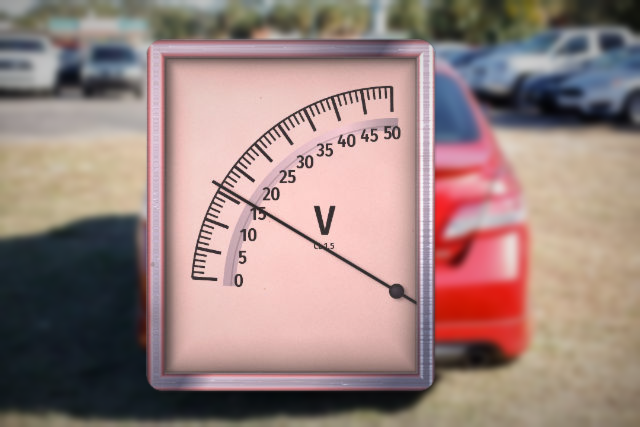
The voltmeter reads 16 (V)
